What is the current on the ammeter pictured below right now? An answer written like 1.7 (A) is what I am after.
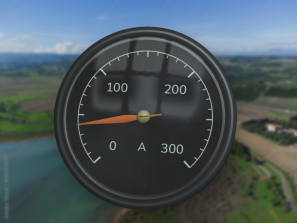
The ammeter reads 40 (A)
